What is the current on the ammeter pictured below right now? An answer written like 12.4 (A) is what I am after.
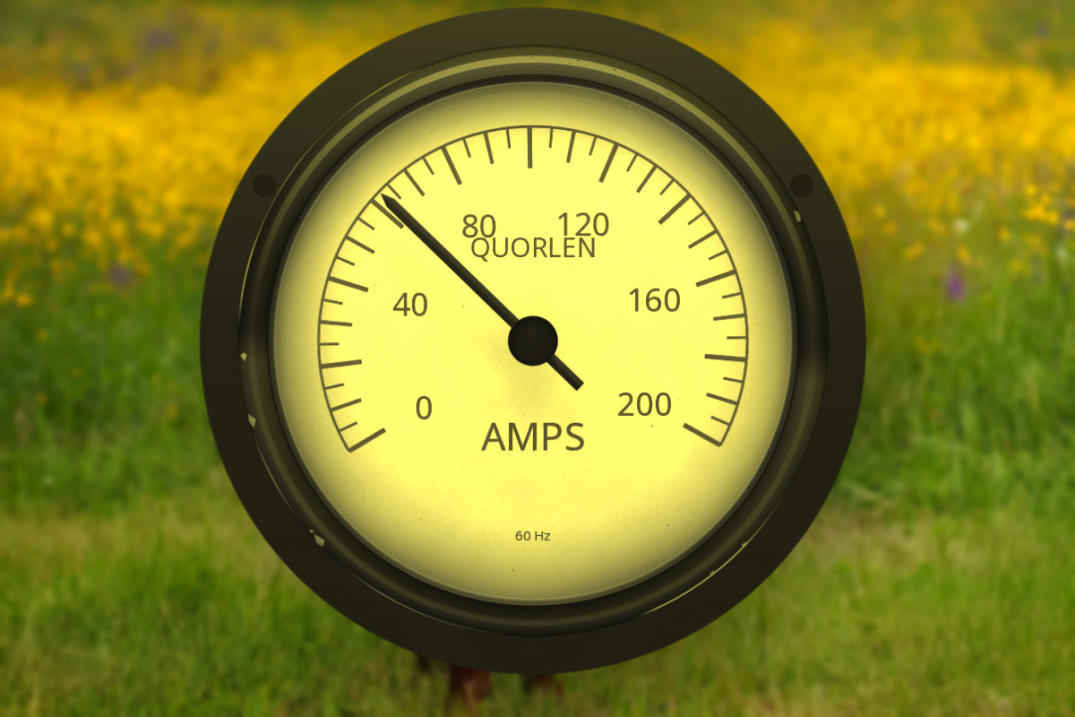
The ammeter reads 62.5 (A)
